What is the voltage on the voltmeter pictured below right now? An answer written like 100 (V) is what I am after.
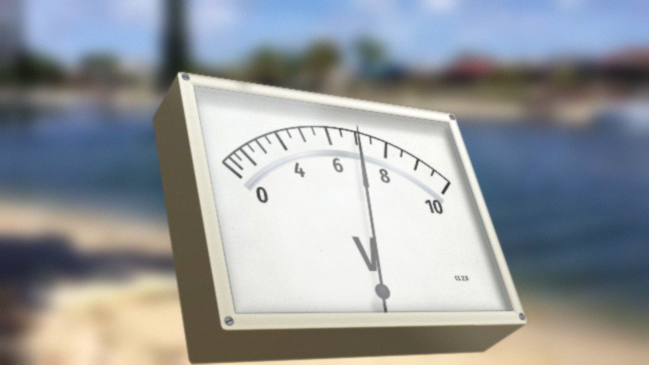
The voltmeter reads 7 (V)
